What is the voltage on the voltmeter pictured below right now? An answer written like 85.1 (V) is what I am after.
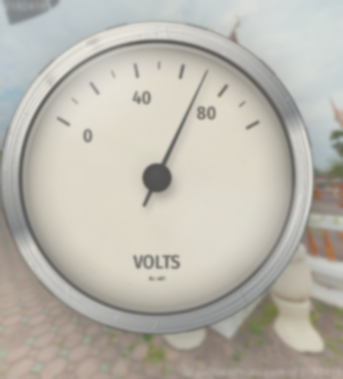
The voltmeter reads 70 (V)
